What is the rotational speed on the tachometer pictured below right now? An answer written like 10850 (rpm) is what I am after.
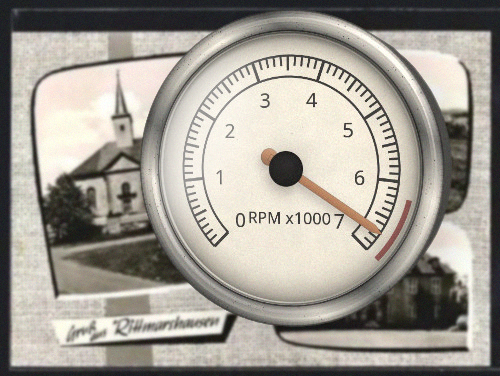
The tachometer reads 6700 (rpm)
